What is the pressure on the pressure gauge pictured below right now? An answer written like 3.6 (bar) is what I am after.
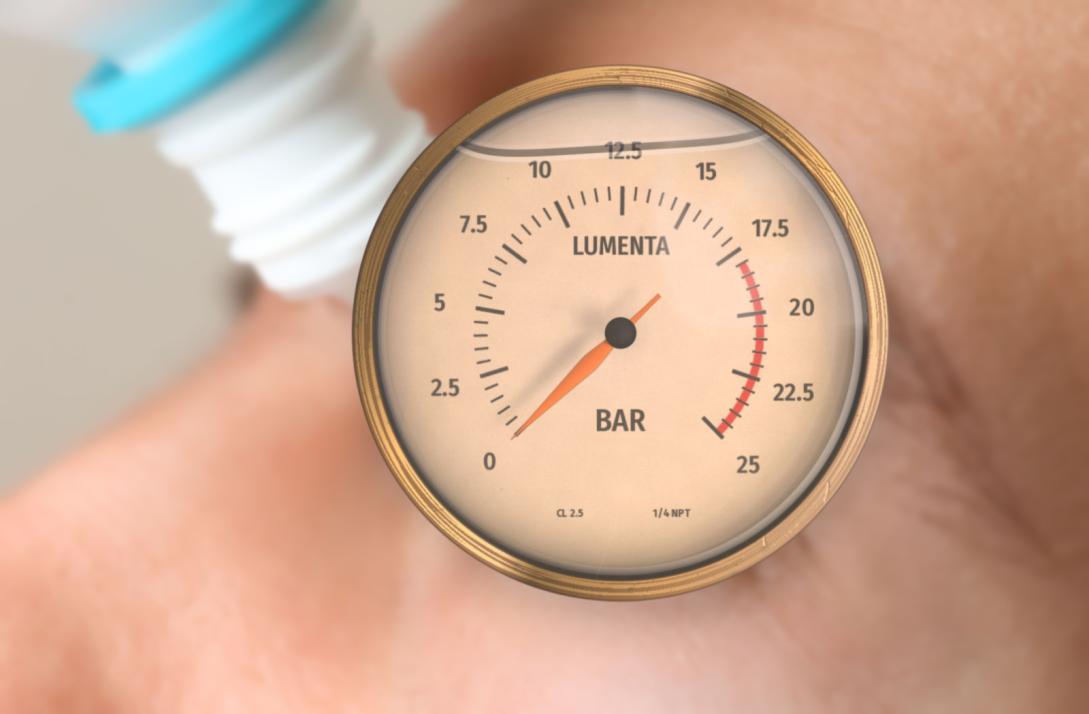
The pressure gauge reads 0 (bar)
